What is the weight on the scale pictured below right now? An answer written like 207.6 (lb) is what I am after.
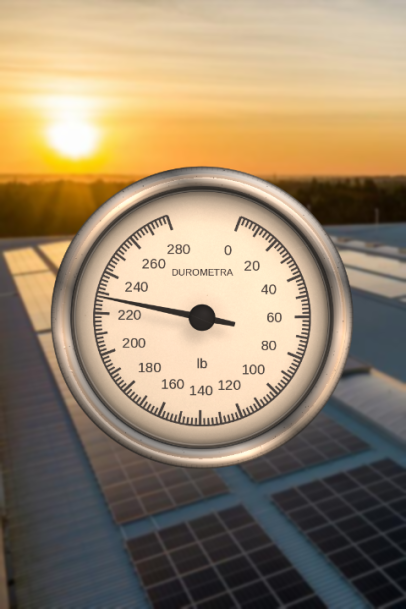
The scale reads 228 (lb)
